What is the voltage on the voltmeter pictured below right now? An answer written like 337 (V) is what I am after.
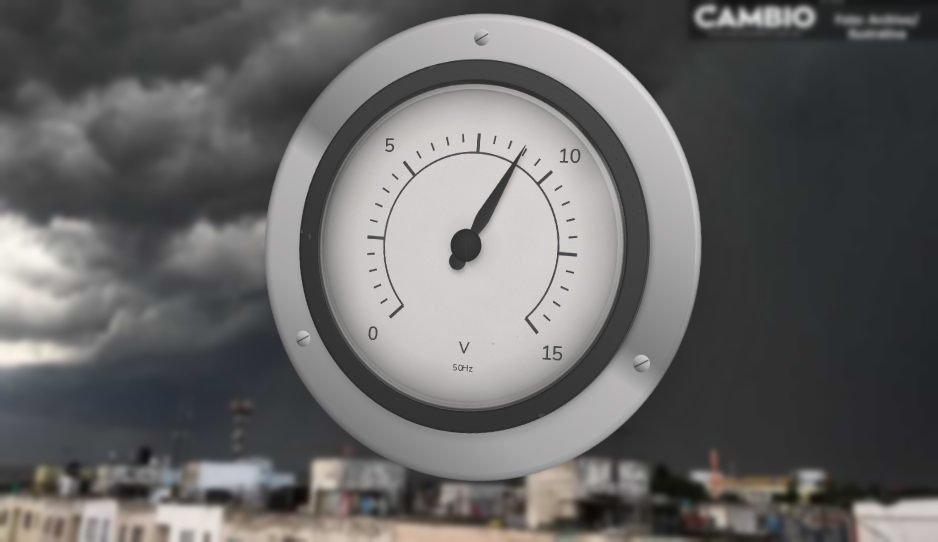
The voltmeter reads 9 (V)
